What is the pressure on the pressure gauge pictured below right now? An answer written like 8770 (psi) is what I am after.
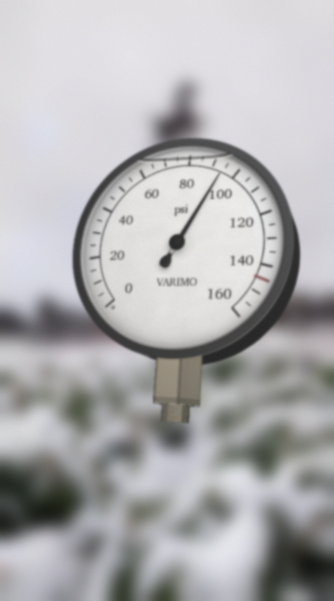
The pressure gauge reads 95 (psi)
